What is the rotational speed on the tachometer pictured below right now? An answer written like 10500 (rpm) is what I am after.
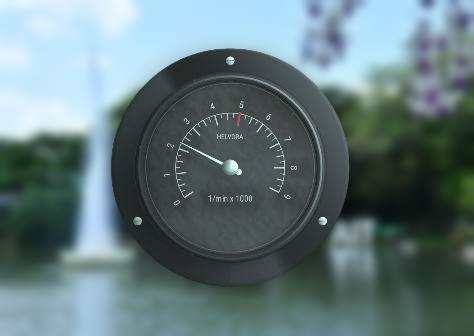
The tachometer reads 2250 (rpm)
